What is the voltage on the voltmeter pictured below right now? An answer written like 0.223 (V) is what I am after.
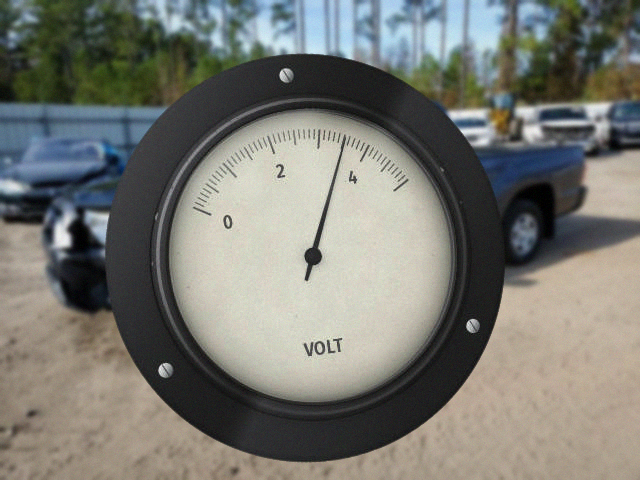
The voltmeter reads 3.5 (V)
